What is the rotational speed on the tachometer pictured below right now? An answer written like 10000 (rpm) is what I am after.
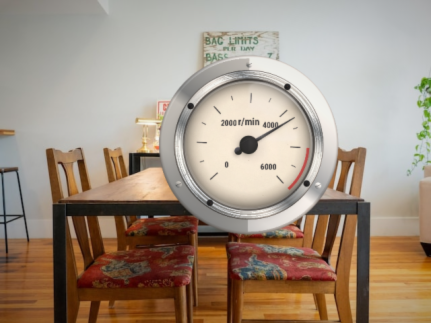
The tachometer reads 4250 (rpm)
